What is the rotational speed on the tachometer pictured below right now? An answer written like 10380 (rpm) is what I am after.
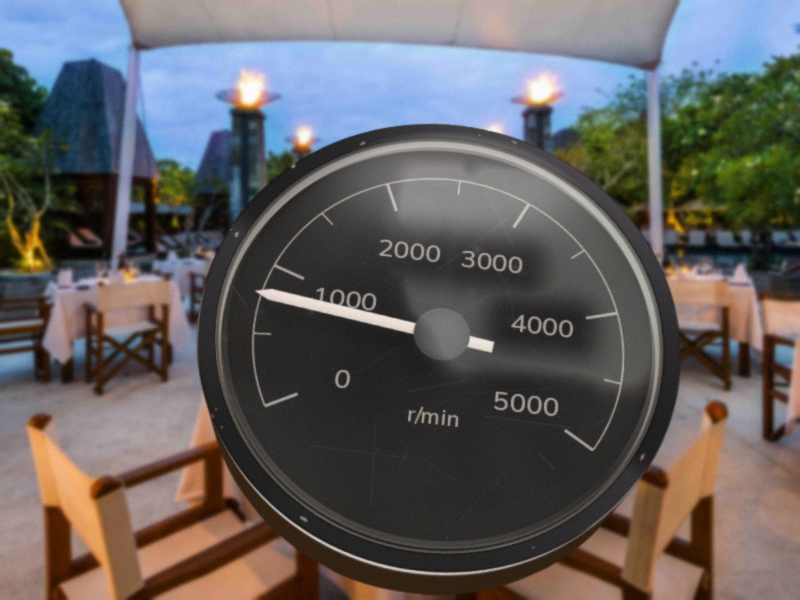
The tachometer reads 750 (rpm)
